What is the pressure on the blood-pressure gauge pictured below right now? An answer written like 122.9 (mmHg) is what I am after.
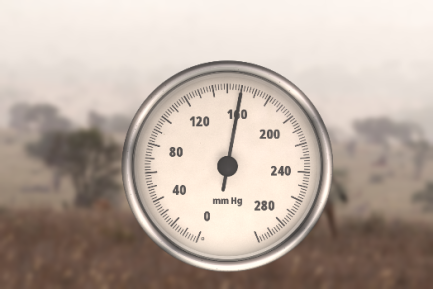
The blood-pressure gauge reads 160 (mmHg)
